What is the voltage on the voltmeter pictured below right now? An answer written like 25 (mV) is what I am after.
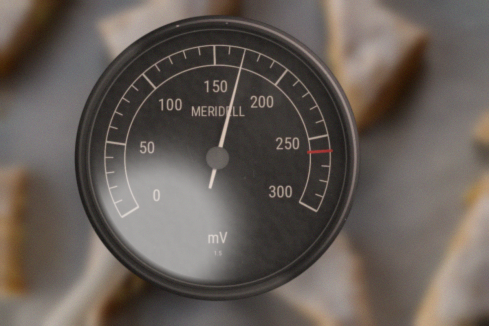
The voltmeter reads 170 (mV)
